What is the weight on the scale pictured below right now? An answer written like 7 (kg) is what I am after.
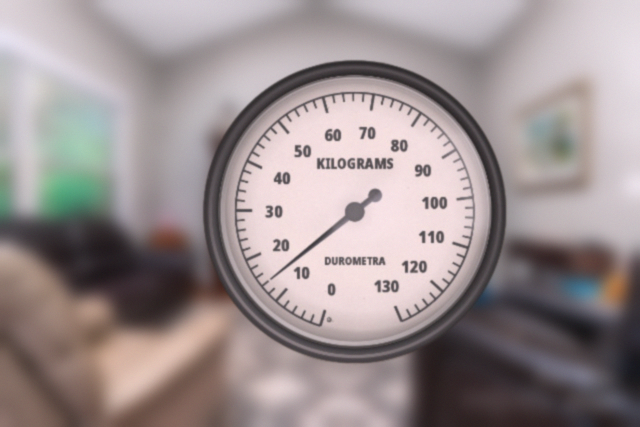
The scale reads 14 (kg)
